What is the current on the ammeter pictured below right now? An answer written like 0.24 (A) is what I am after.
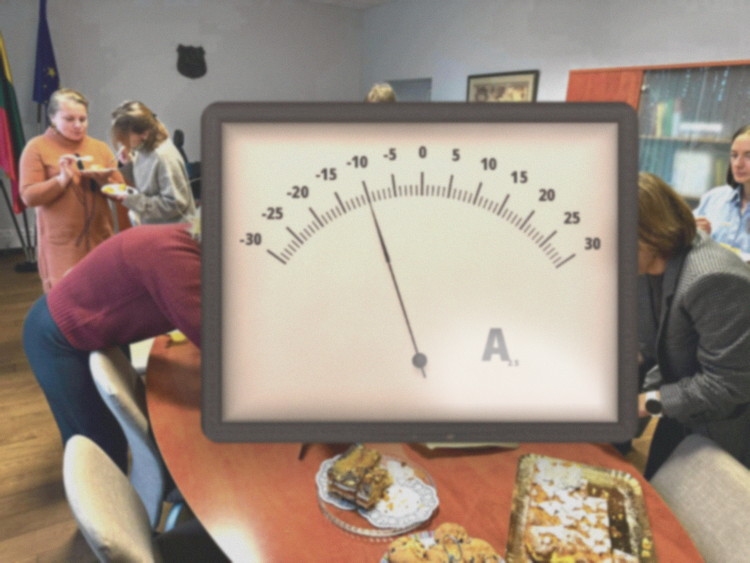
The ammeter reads -10 (A)
